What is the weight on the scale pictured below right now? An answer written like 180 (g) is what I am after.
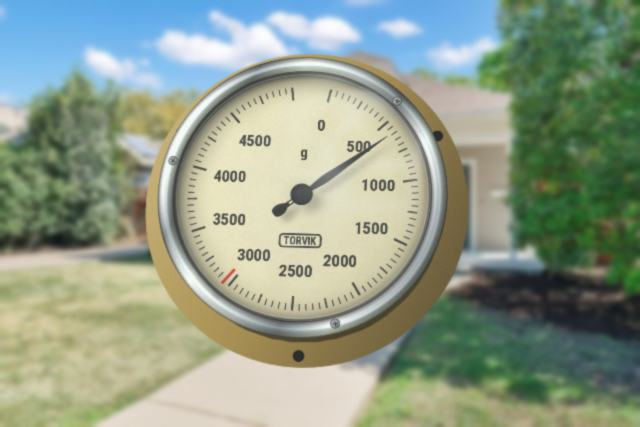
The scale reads 600 (g)
